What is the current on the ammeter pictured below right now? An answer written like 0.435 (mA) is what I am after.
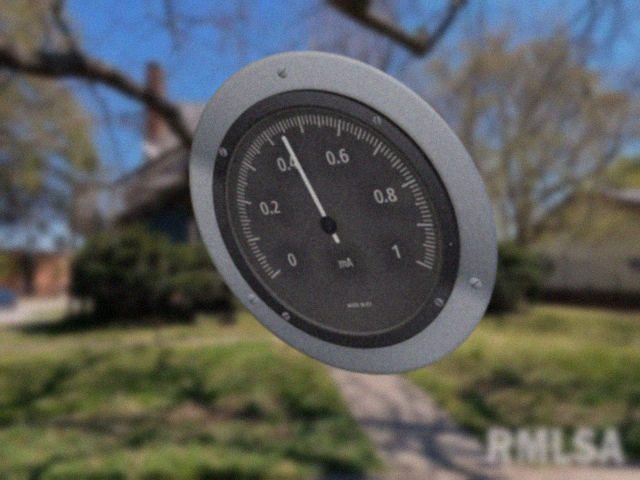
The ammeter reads 0.45 (mA)
